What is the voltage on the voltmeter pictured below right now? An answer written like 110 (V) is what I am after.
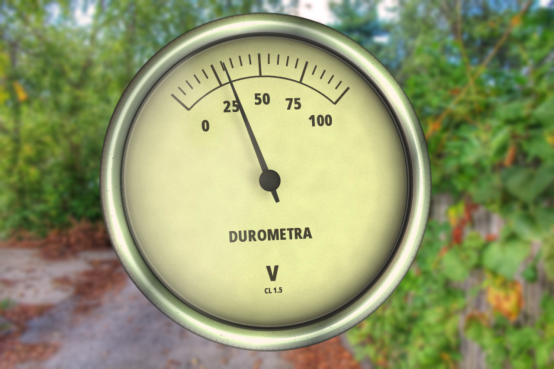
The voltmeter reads 30 (V)
